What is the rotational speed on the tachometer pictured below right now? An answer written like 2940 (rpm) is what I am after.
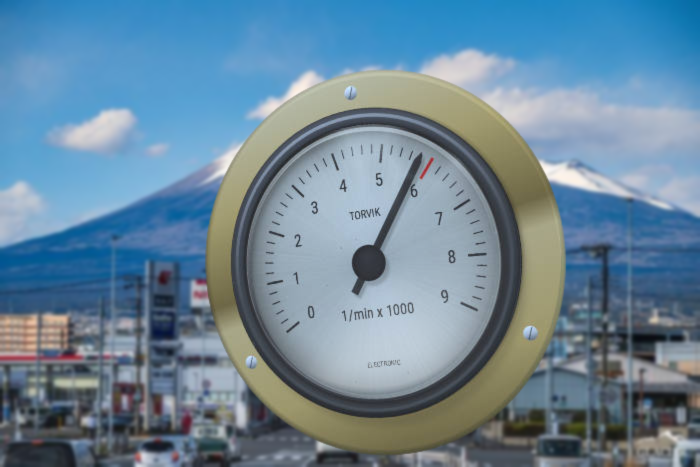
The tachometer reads 5800 (rpm)
